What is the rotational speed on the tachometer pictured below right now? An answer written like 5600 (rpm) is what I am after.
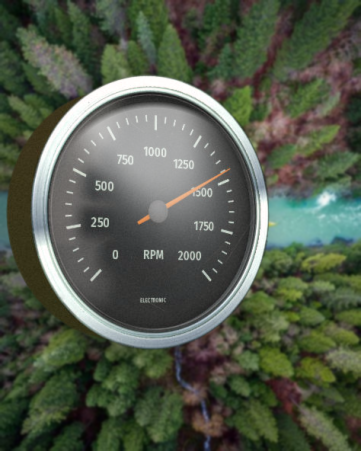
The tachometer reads 1450 (rpm)
